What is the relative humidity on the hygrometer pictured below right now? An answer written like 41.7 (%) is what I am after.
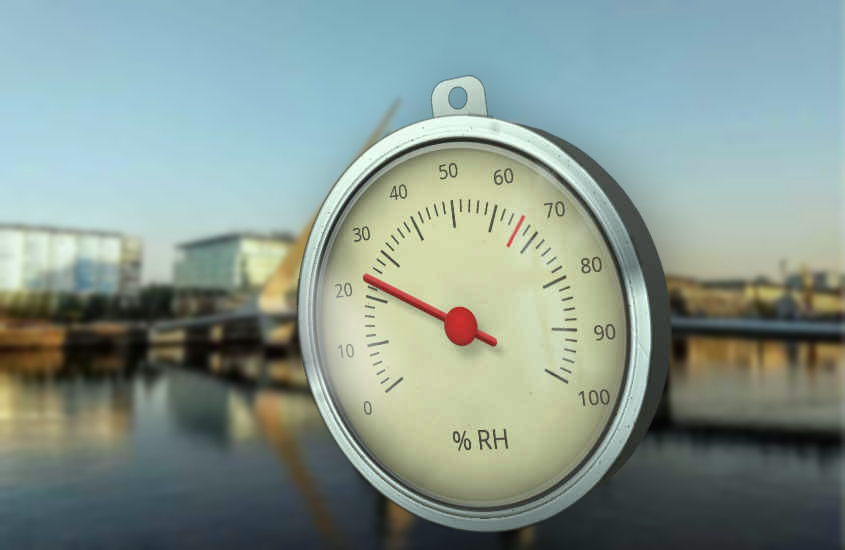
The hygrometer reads 24 (%)
